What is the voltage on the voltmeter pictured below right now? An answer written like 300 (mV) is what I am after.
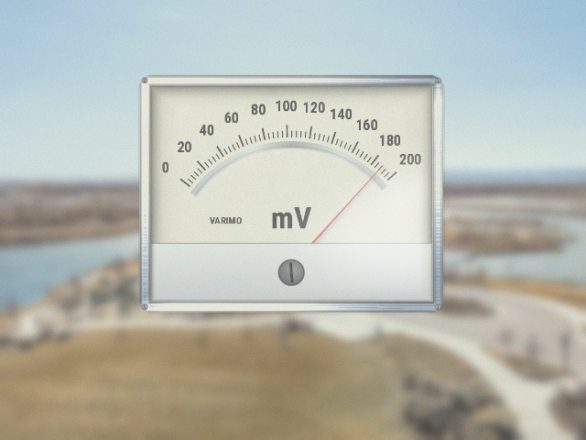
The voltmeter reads 188 (mV)
